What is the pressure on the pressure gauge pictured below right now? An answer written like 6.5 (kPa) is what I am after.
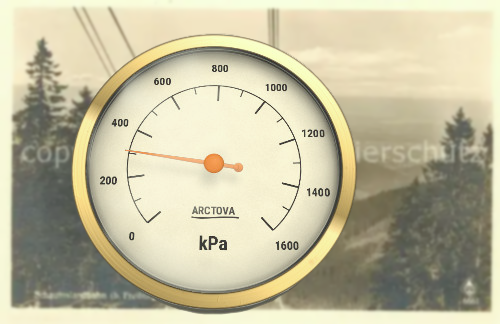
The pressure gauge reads 300 (kPa)
